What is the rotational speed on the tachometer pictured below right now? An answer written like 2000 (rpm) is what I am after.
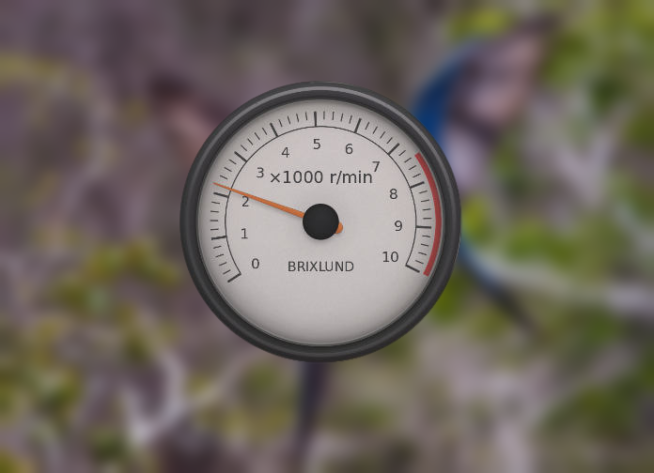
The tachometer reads 2200 (rpm)
